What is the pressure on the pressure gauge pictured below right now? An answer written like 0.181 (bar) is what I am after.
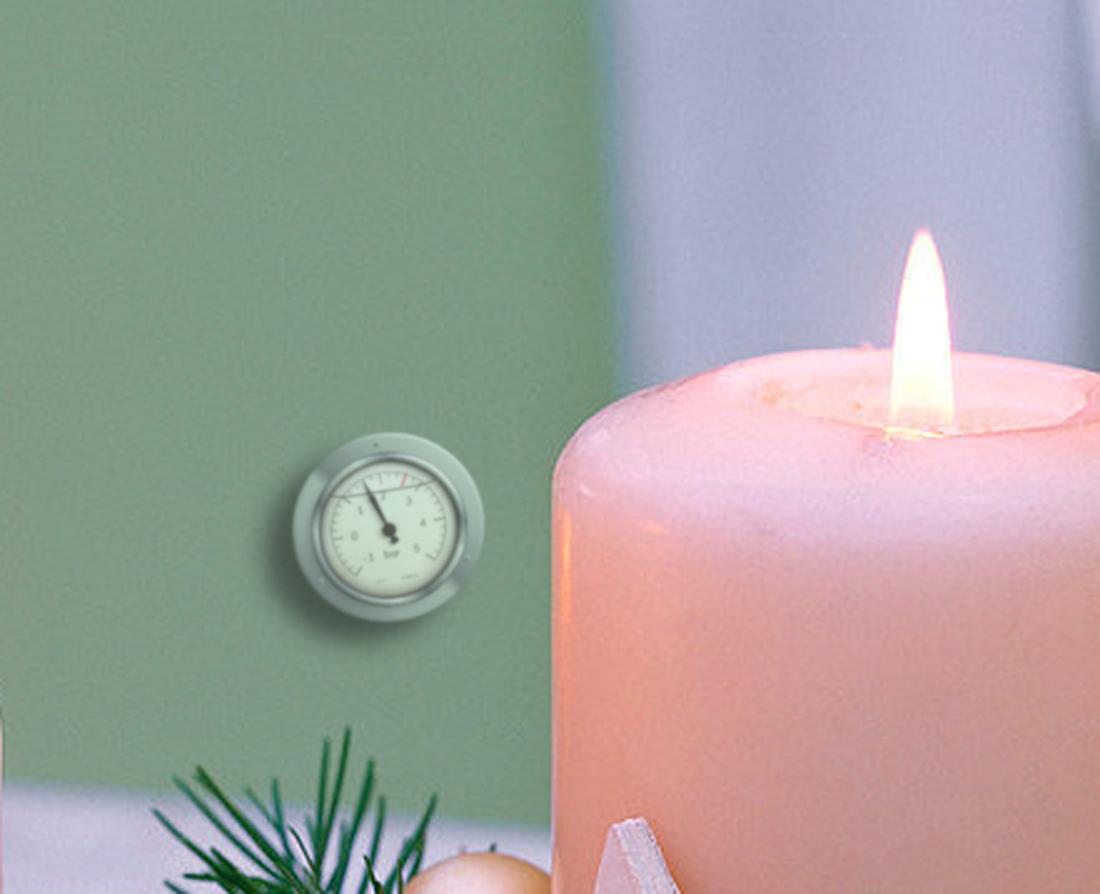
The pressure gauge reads 1.6 (bar)
